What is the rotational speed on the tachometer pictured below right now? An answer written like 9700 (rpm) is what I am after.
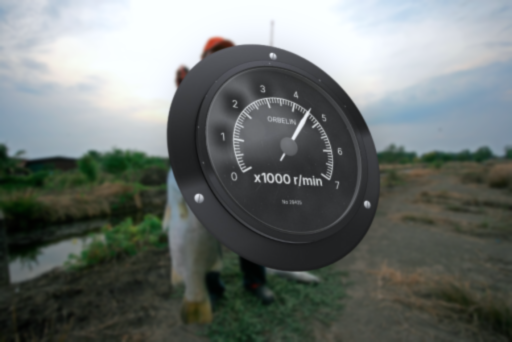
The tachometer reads 4500 (rpm)
